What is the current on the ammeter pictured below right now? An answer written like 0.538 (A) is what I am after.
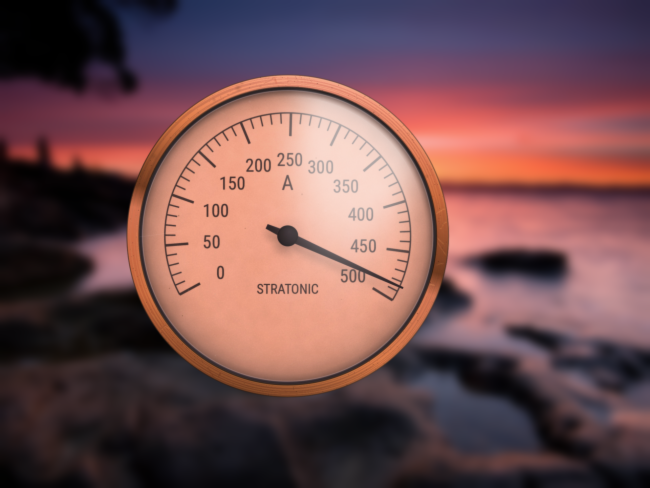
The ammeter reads 485 (A)
